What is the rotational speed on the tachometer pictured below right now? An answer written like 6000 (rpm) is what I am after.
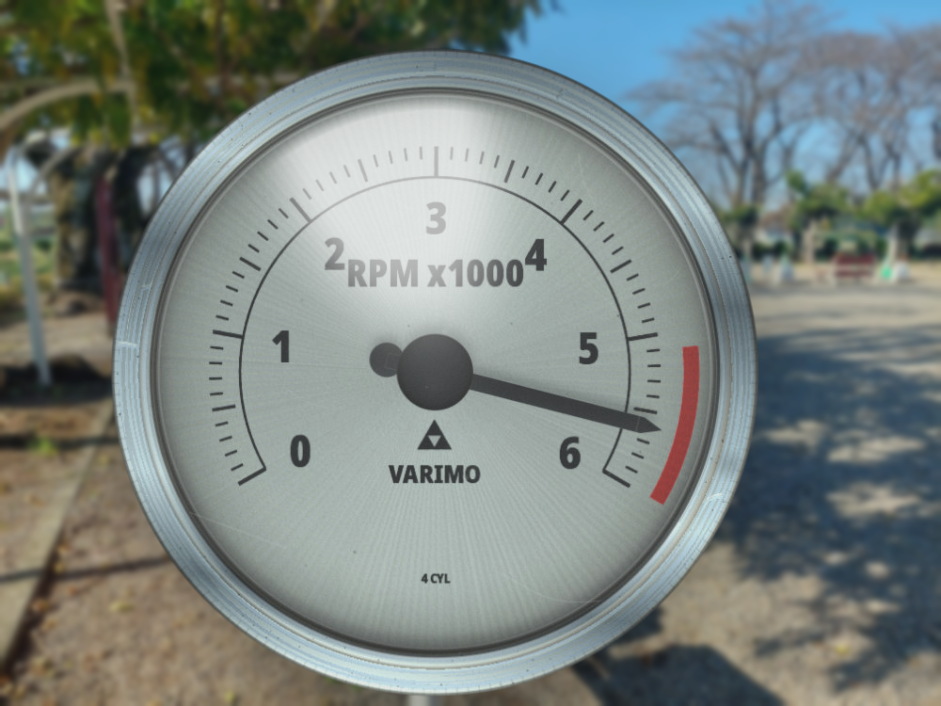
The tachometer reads 5600 (rpm)
